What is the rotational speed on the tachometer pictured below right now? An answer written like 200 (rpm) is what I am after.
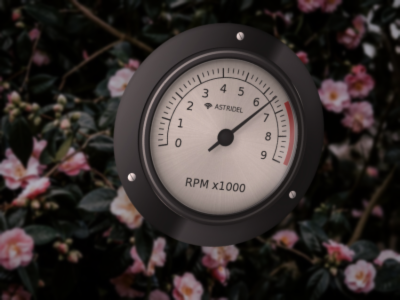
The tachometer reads 6400 (rpm)
